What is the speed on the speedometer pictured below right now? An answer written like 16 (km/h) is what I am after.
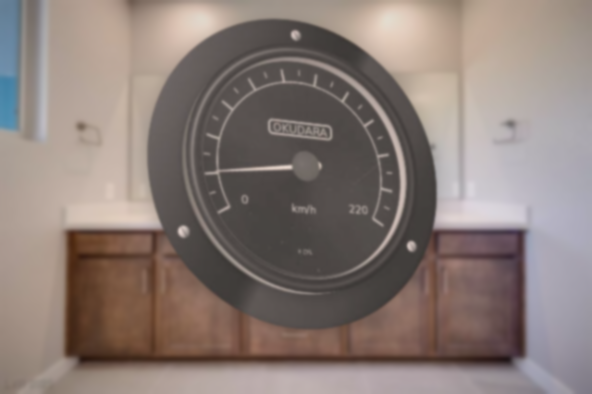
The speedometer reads 20 (km/h)
